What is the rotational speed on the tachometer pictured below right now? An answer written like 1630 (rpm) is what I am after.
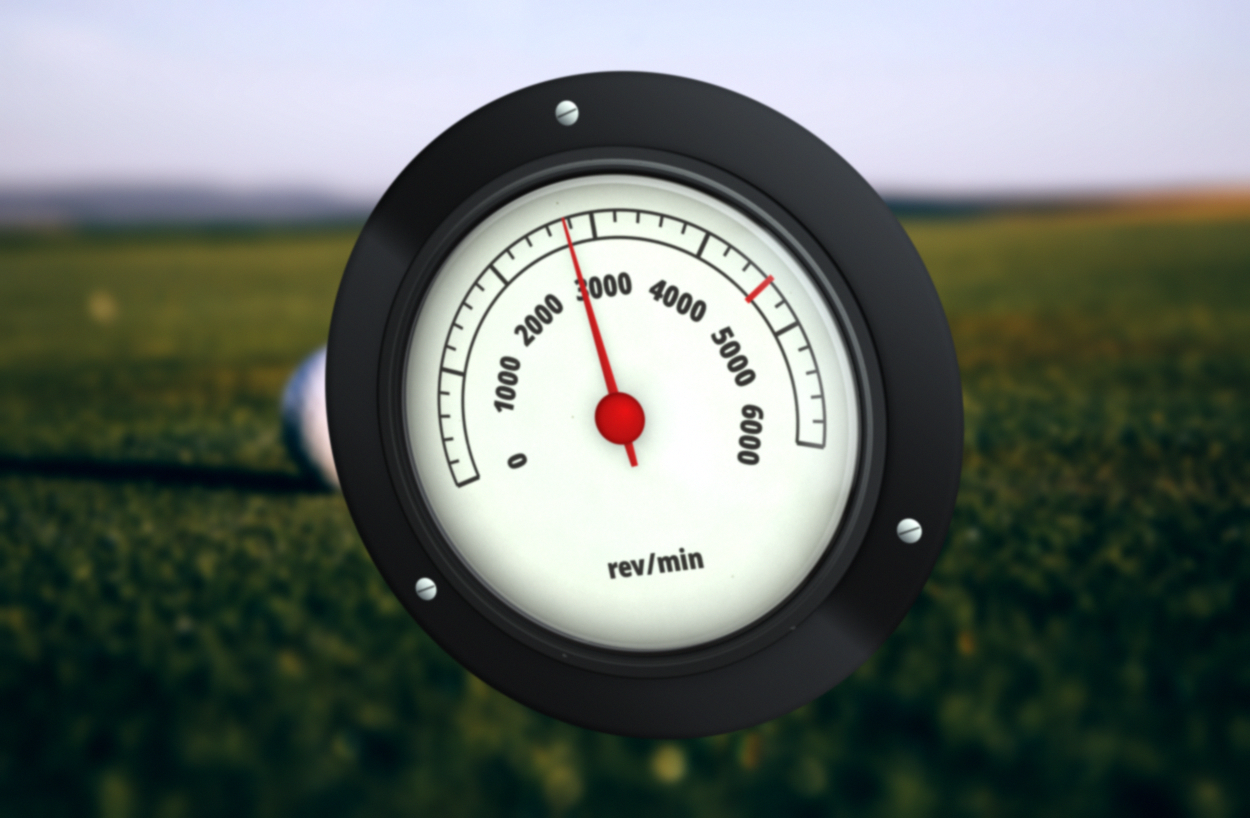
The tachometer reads 2800 (rpm)
